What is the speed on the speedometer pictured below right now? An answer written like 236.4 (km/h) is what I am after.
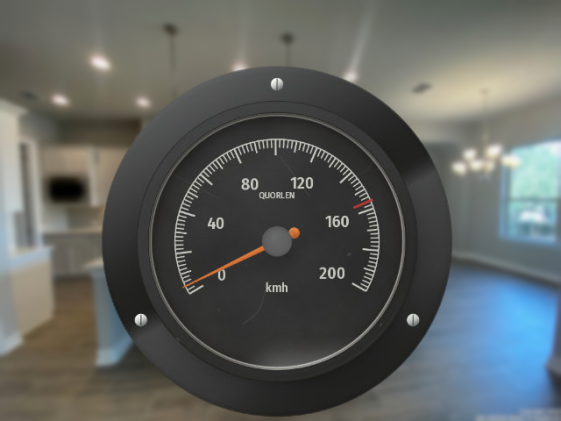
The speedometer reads 4 (km/h)
